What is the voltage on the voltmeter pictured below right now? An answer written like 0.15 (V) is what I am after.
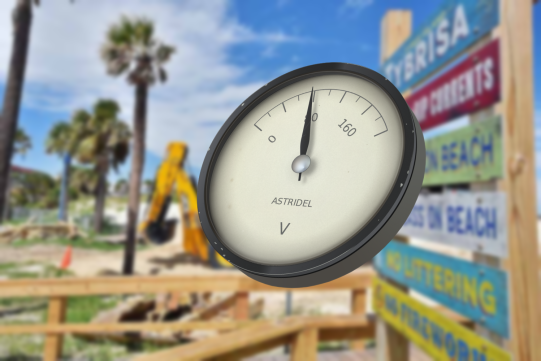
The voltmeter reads 80 (V)
